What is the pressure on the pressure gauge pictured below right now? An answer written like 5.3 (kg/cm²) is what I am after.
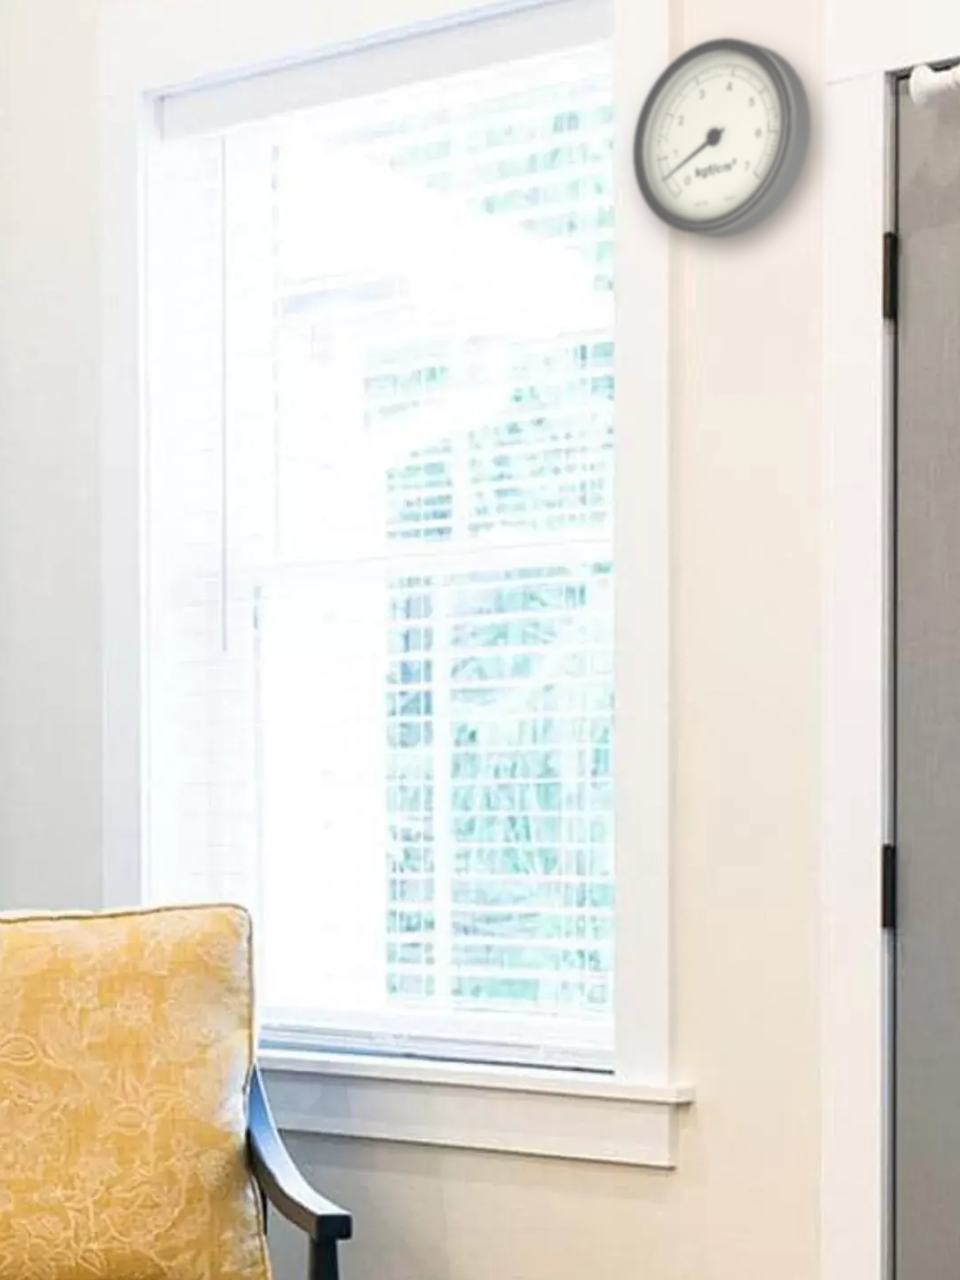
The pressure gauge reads 0.5 (kg/cm²)
